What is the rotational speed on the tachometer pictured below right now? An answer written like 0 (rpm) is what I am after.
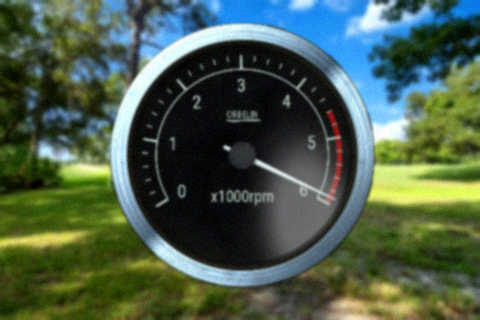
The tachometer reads 5900 (rpm)
